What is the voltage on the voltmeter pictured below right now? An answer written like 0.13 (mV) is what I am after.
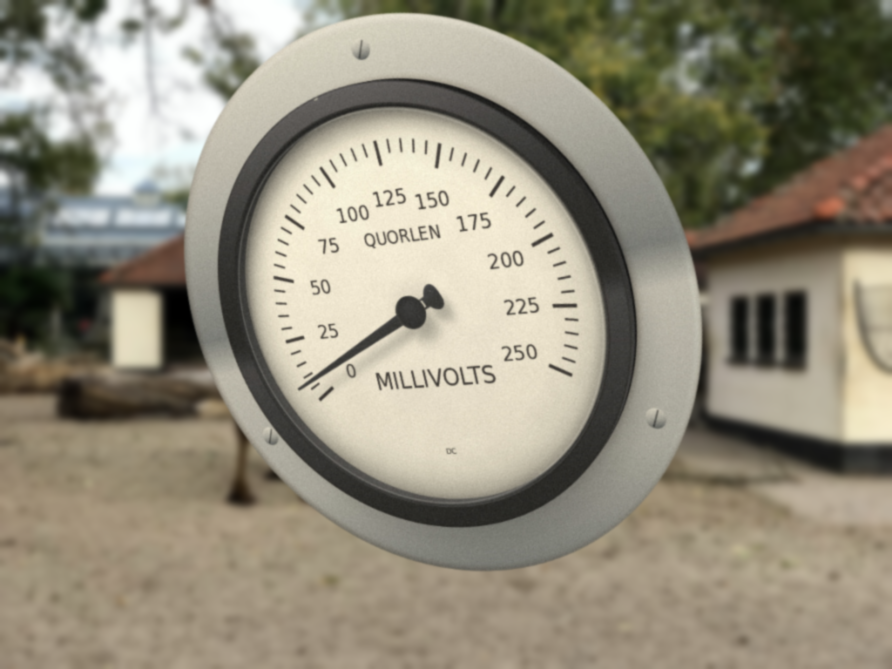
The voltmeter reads 7.5 (mV)
